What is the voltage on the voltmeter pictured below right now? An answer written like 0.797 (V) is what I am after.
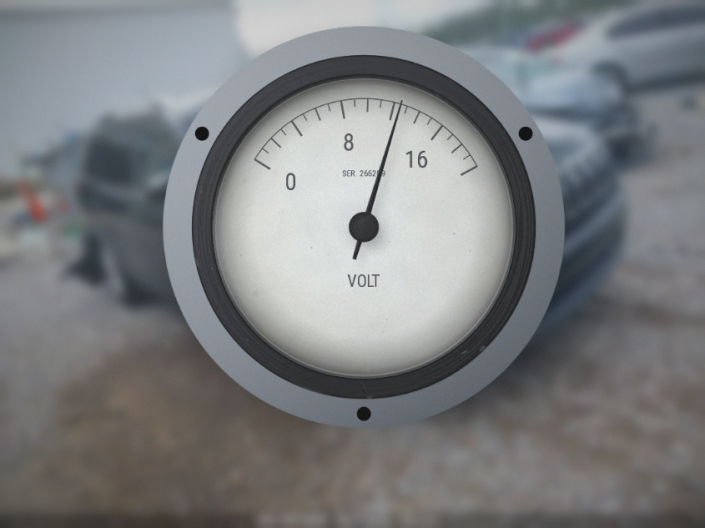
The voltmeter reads 12.5 (V)
